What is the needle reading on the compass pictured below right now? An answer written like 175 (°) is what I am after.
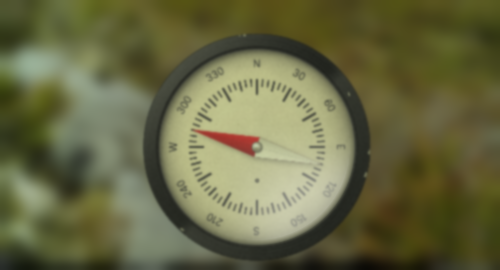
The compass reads 285 (°)
